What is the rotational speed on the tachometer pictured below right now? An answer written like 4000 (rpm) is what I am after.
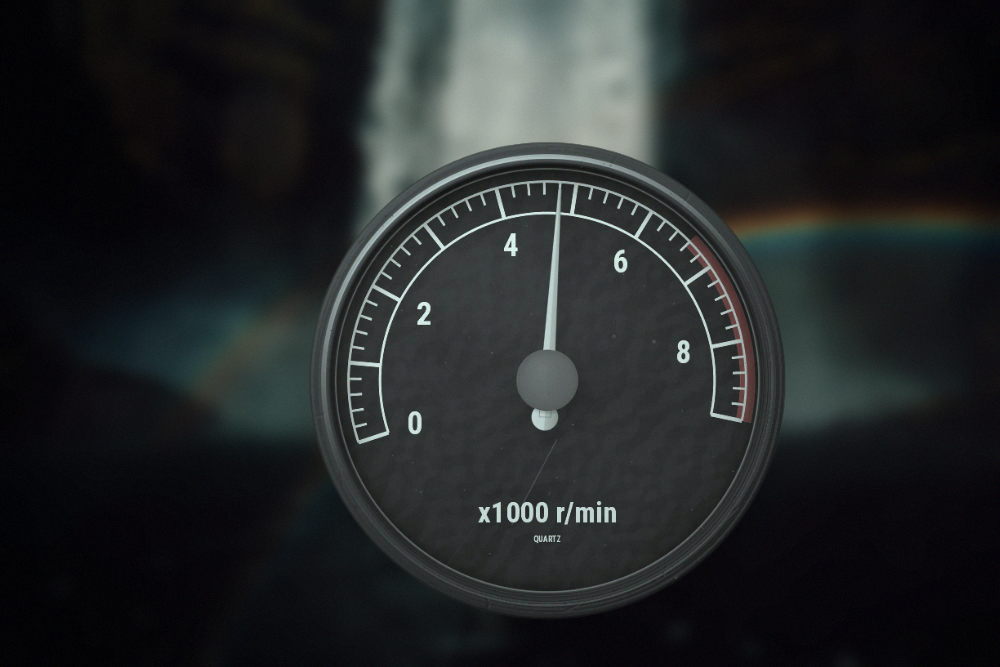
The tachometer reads 4800 (rpm)
